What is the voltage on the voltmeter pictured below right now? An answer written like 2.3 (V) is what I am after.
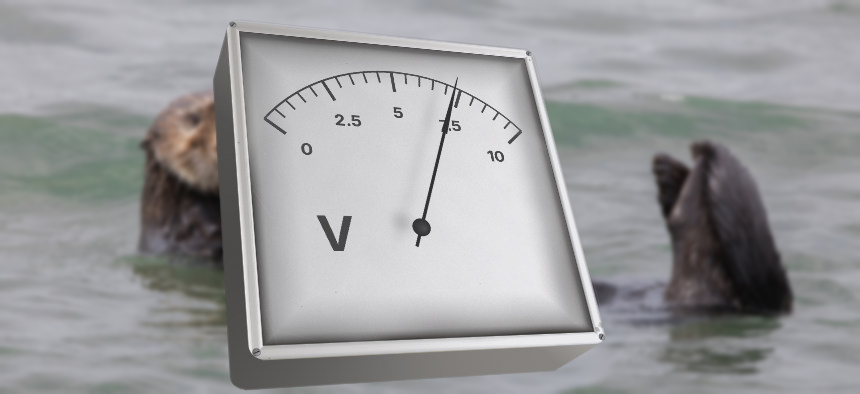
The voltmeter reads 7.25 (V)
